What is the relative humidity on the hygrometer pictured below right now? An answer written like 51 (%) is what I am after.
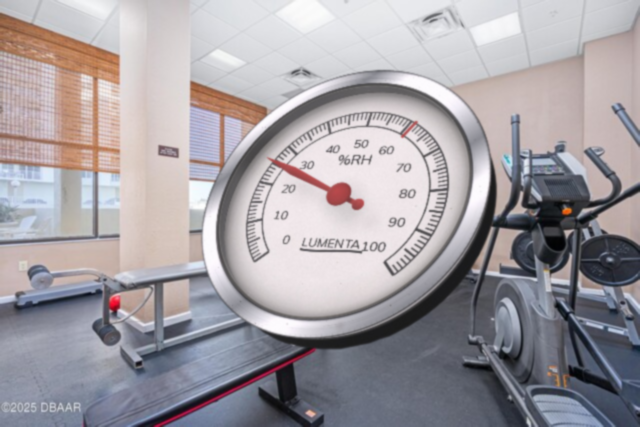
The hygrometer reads 25 (%)
